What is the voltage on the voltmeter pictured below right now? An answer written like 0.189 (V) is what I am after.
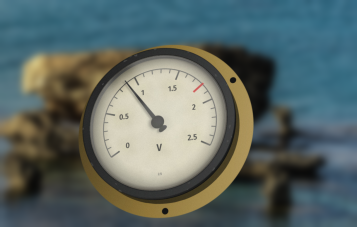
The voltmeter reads 0.9 (V)
